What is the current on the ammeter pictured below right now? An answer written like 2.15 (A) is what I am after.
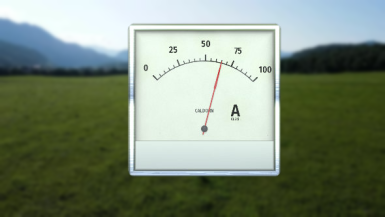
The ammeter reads 65 (A)
